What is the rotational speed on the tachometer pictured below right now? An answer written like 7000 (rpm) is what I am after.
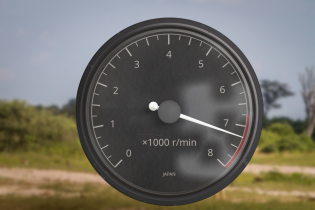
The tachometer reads 7250 (rpm)
